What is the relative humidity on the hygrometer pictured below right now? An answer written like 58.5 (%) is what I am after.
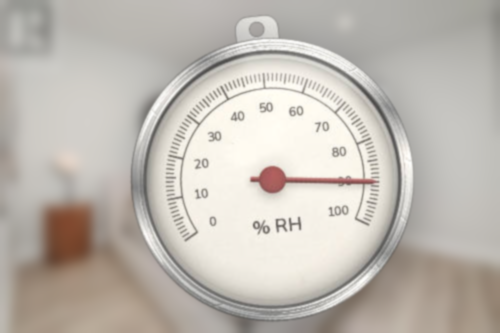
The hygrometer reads 90 (%)
